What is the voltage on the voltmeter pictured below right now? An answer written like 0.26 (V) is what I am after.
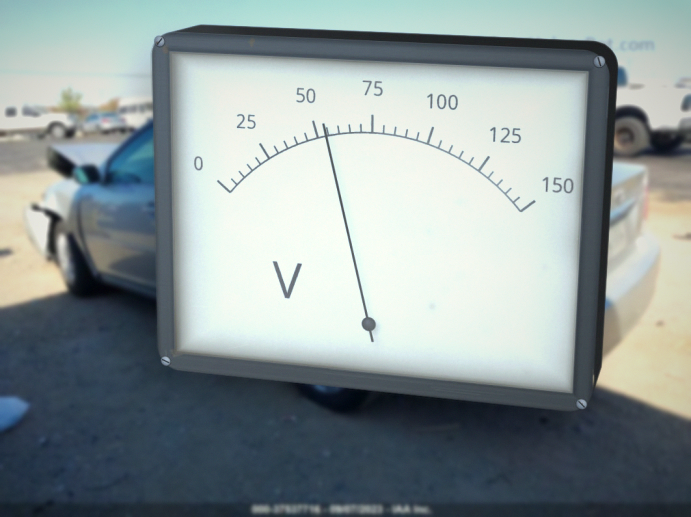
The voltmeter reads 55 (V)
